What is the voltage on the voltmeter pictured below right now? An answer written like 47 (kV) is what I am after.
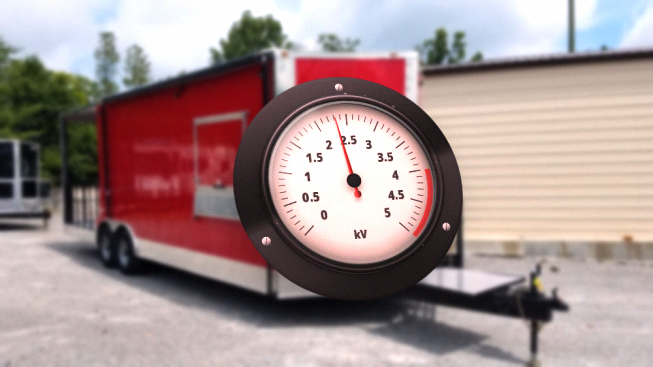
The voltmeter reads 2.3 (kV)
